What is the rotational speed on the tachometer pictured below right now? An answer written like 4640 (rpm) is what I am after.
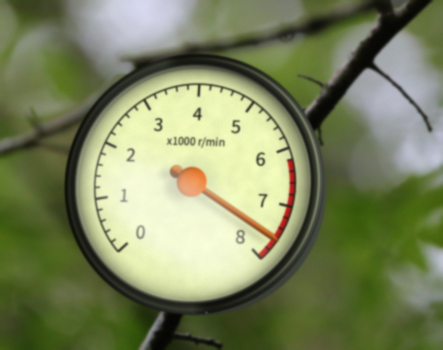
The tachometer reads 7600 (rpm)
